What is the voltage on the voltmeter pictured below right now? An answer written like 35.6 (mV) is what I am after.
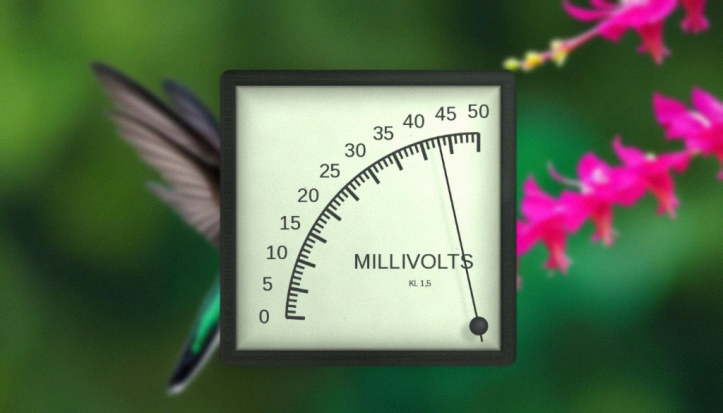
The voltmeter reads 43 (mV)
